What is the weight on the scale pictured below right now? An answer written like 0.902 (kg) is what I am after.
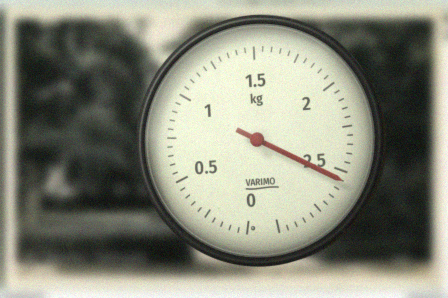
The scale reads 2.55 (kg)
